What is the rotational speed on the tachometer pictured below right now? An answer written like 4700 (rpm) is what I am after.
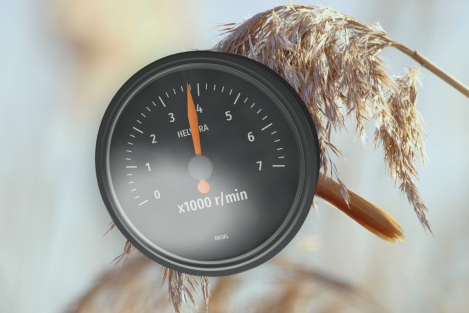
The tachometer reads 3800 (rpm)
